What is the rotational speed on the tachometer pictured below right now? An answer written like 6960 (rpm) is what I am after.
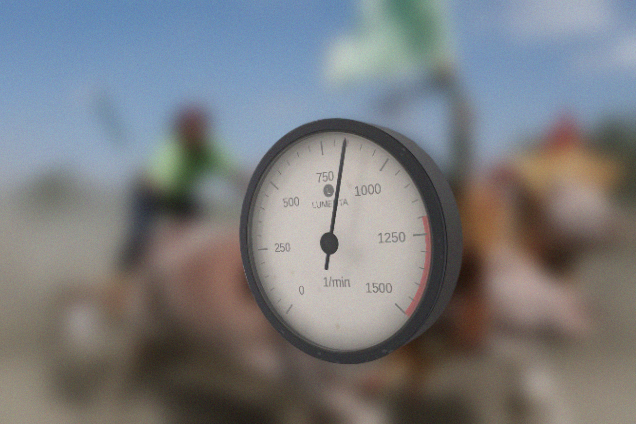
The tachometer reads 850 (rpm)
